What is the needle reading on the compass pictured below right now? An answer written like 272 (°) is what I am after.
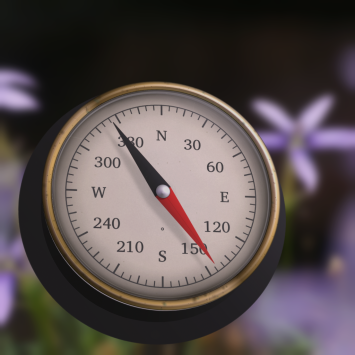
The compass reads 145 (°)
